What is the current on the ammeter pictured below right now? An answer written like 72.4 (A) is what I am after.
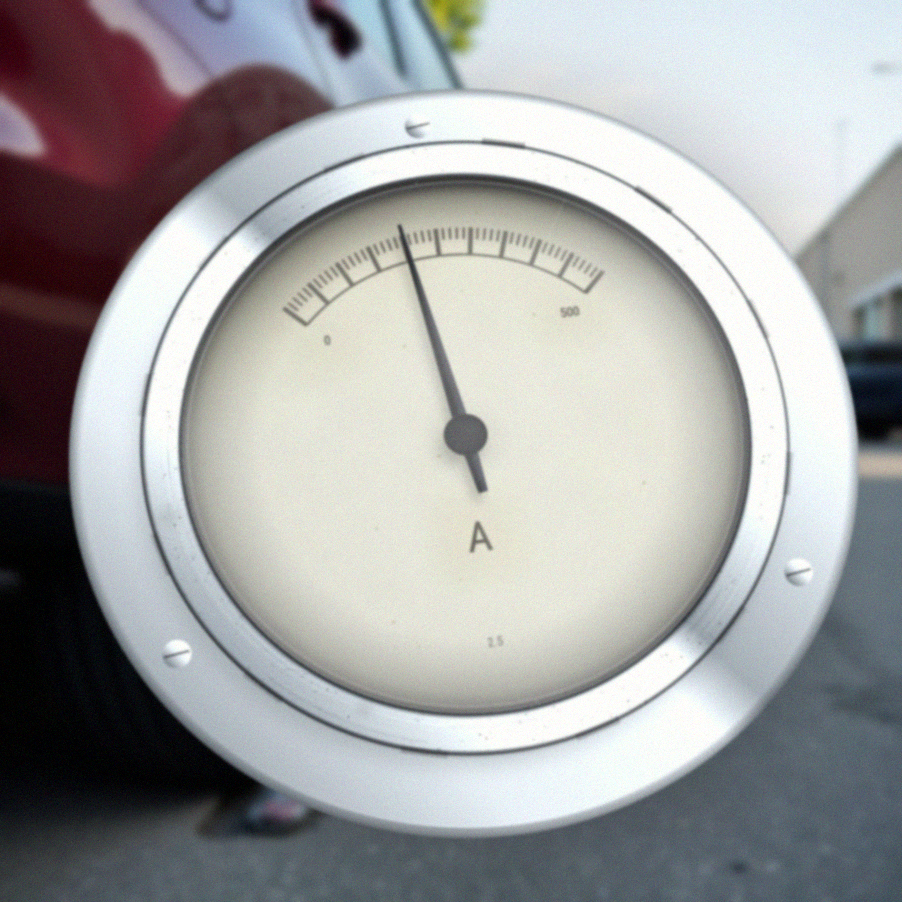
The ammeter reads 200 (A)
